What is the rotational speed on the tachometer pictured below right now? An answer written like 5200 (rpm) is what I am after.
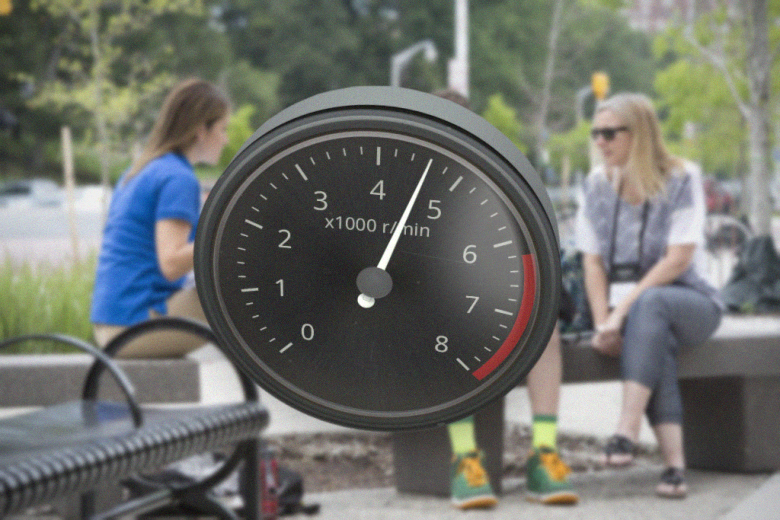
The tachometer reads 4600 (rpm)
